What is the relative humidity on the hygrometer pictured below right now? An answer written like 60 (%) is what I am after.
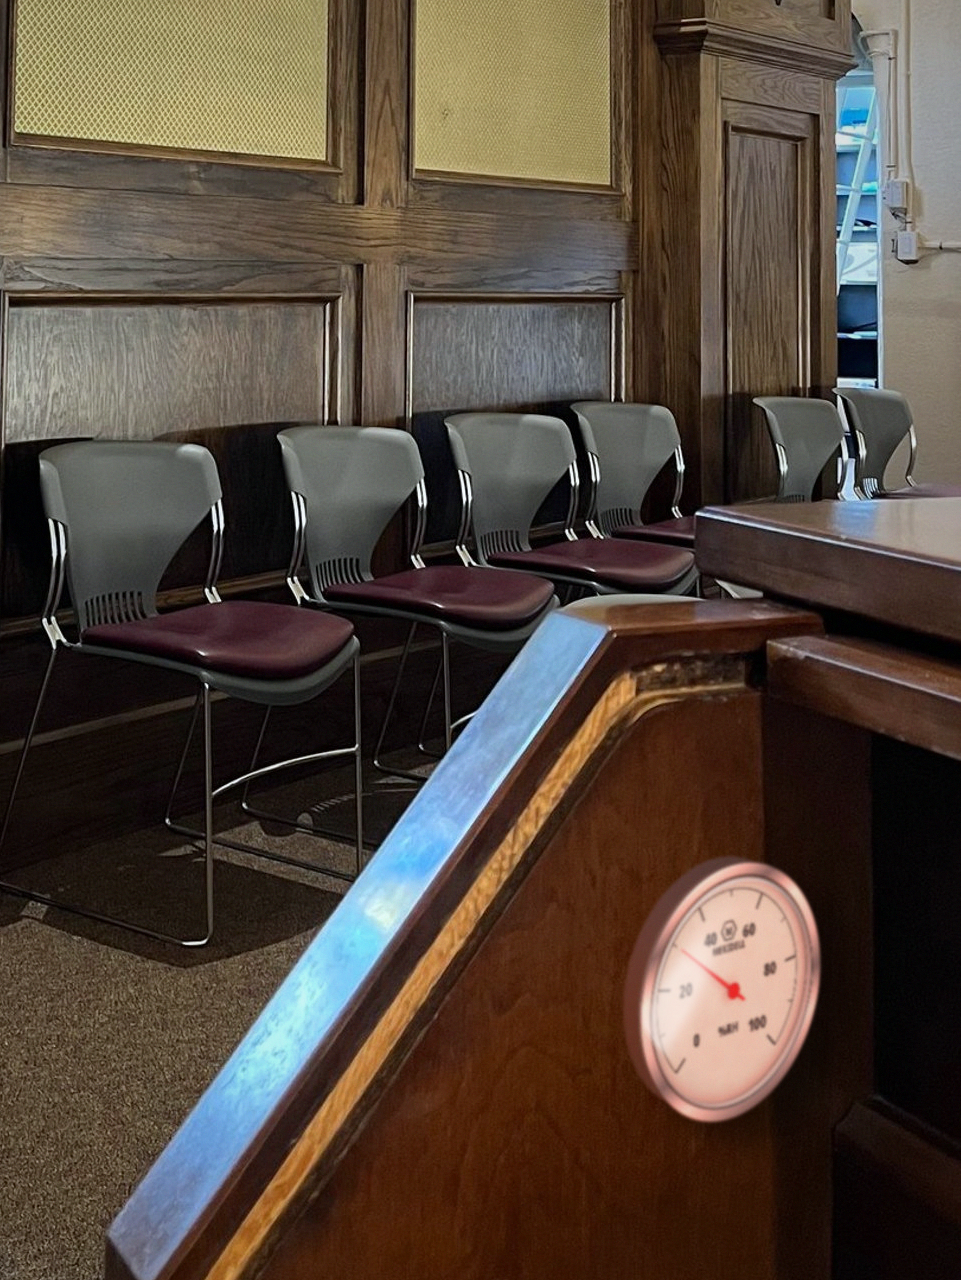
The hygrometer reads 30 (%)
